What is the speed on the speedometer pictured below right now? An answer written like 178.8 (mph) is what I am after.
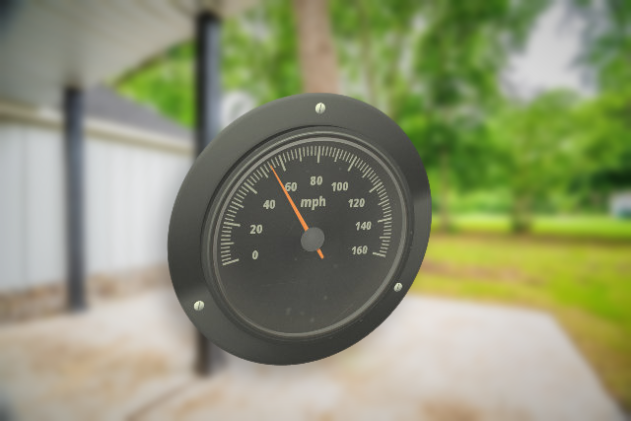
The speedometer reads 54 (mph)
